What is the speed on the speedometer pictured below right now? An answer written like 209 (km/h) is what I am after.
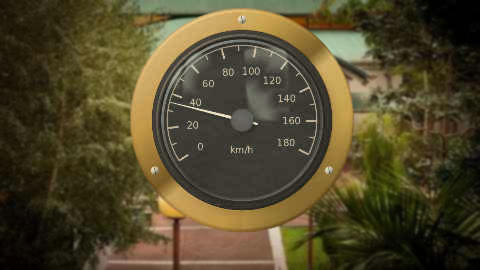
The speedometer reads 35 (km/h)
